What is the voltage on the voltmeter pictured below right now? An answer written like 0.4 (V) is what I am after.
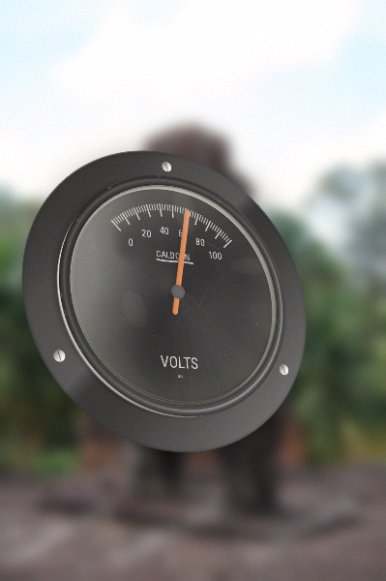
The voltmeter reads 60 (V)
